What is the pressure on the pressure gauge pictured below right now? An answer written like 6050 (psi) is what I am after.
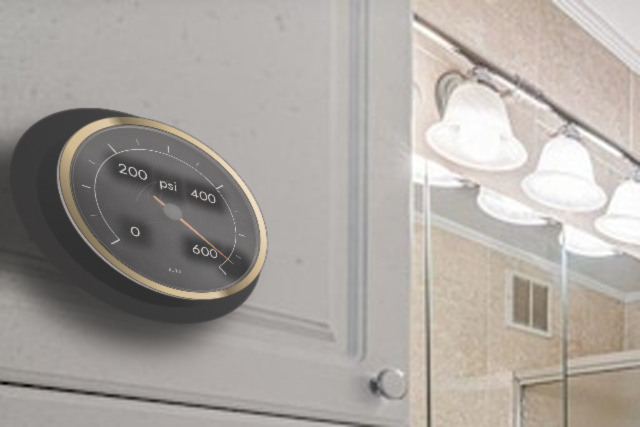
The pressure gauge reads 575 (psi)
